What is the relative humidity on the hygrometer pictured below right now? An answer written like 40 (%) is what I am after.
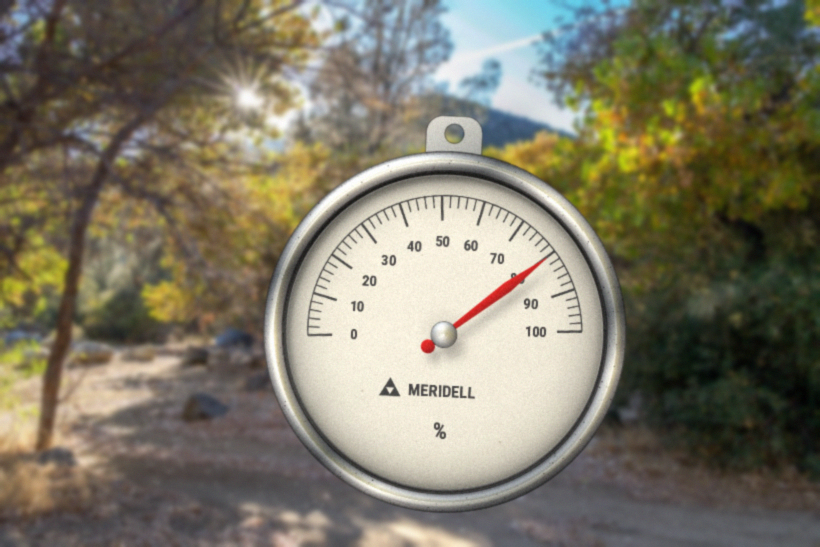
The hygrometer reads 80 (%)
